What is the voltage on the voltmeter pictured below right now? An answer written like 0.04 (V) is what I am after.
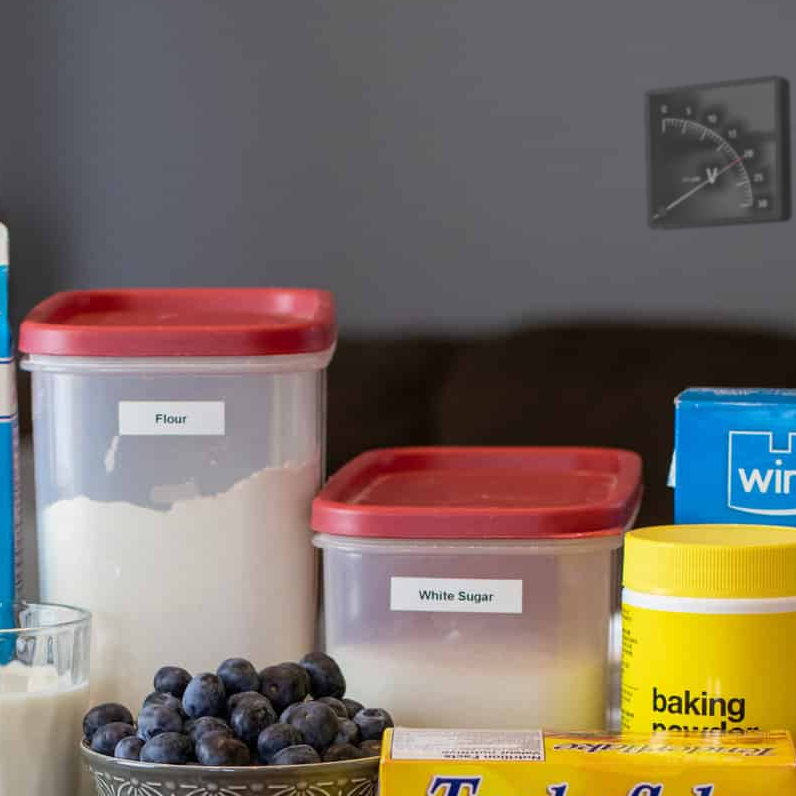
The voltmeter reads 20 (V)
